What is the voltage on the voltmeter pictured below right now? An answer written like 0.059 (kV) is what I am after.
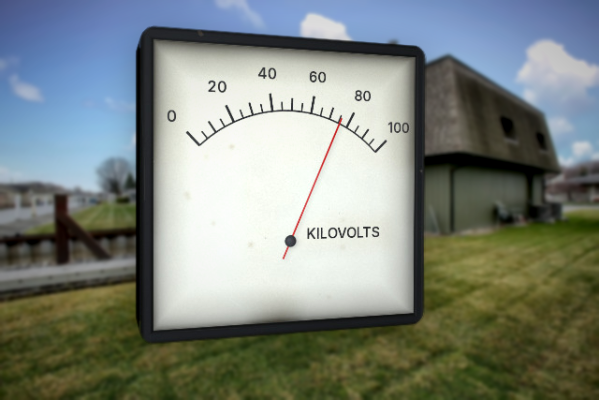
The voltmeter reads 75 (kV)
